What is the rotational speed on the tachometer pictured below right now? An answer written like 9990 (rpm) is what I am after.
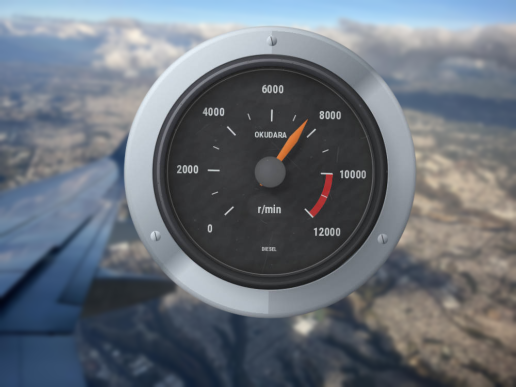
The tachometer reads 7500 (rpm)
